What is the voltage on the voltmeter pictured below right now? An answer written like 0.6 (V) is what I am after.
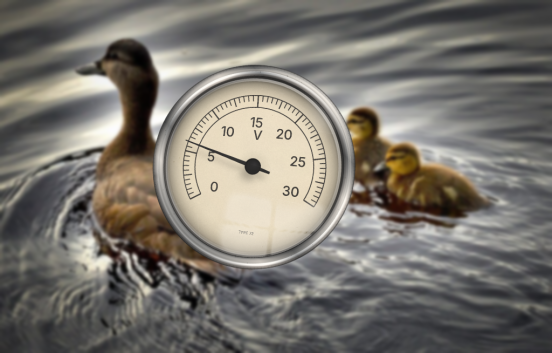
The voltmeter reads 6 (V)
